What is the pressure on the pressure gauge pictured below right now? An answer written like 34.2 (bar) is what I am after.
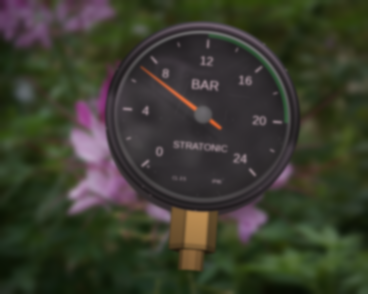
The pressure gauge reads 7 (bar)
